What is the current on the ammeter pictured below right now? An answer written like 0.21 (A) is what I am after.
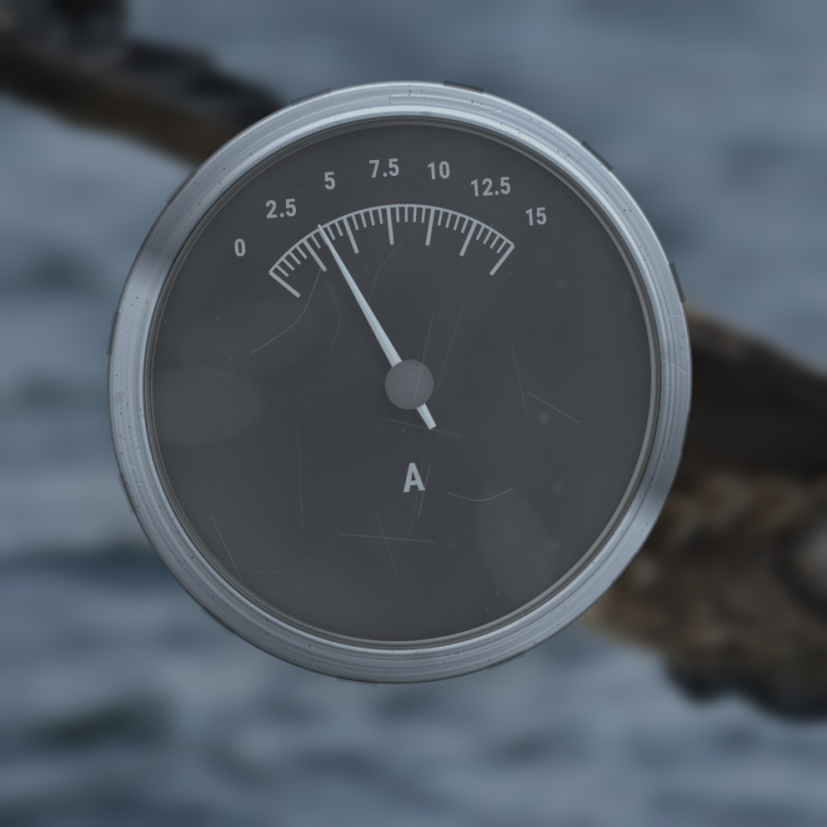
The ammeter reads 3.5 (A)
